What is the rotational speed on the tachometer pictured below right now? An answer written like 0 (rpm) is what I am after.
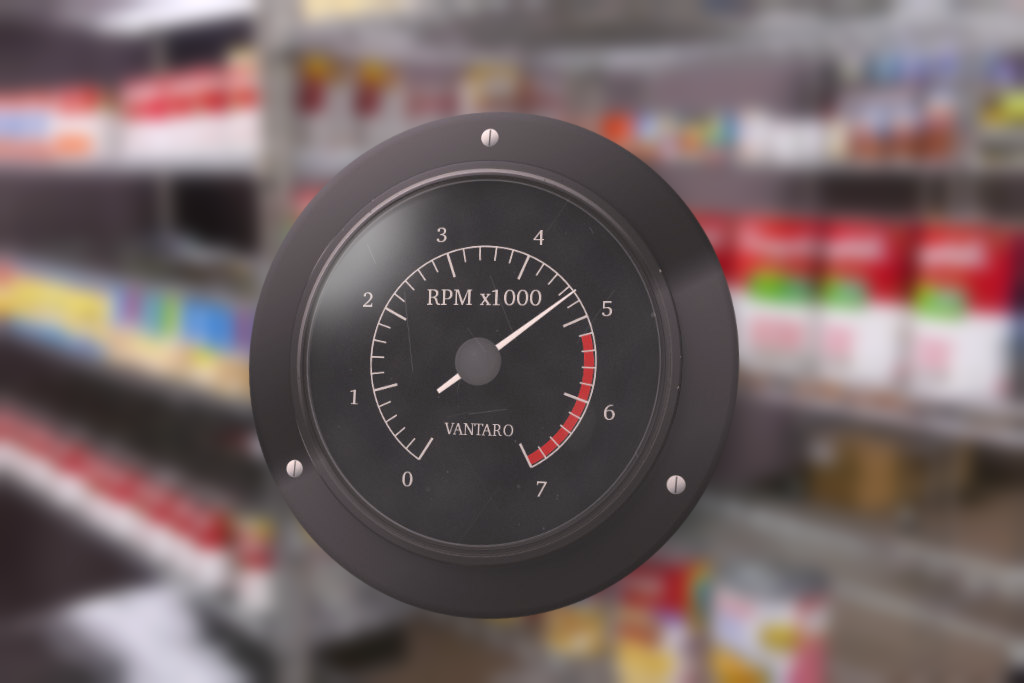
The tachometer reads 4700 (rpm)
